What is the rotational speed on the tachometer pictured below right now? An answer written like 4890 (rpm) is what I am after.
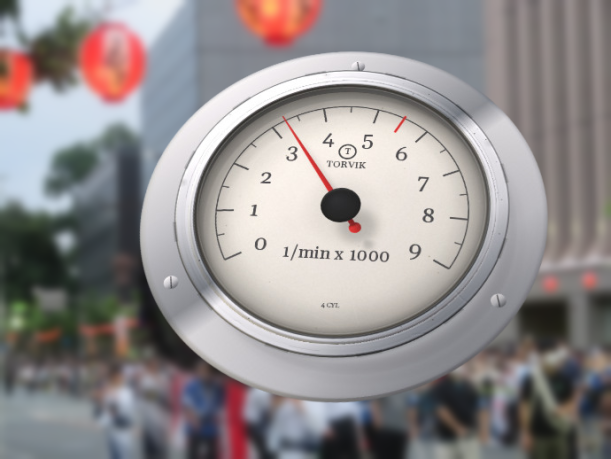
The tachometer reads 3250 (rpm)
